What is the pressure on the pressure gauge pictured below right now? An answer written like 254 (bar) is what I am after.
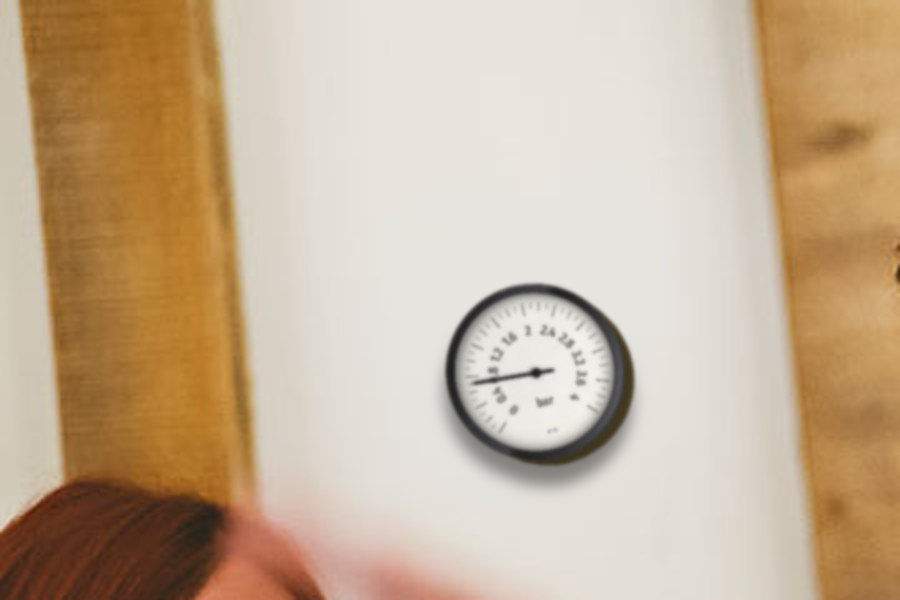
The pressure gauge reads 0.7 (bar)
